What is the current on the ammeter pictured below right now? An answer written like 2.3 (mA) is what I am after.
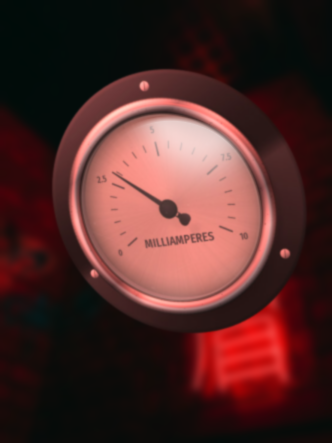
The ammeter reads 3 (mA)
